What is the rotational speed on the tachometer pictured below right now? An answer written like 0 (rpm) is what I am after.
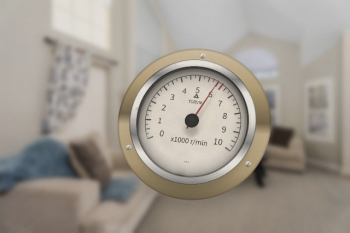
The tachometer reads 6000 (rpm)
